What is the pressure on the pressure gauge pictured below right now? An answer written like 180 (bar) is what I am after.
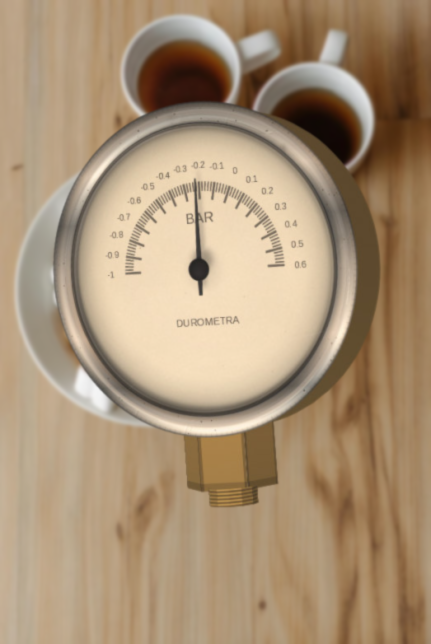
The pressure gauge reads -0.2 (bar)
